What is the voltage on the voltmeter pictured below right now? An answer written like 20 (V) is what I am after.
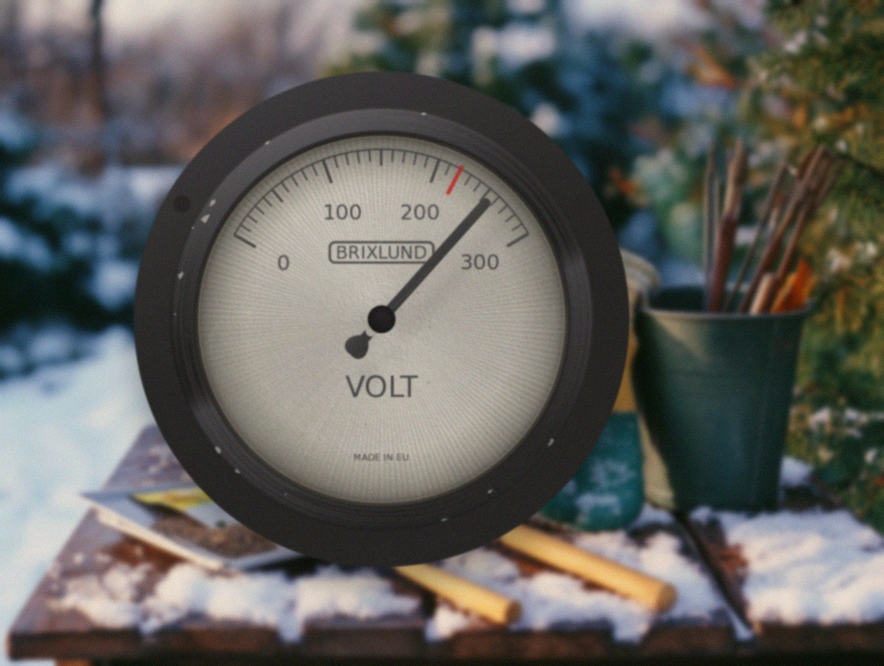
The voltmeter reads 255 (V)
